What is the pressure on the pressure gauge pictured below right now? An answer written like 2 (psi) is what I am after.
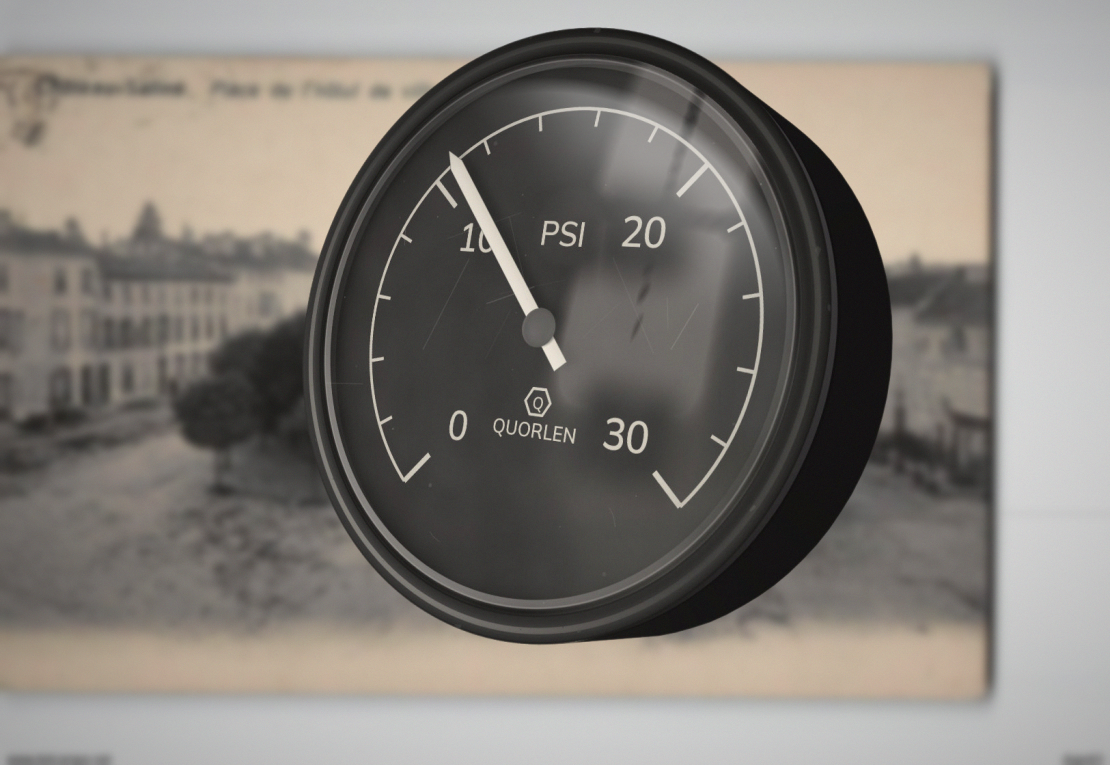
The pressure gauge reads 11 (psi)
